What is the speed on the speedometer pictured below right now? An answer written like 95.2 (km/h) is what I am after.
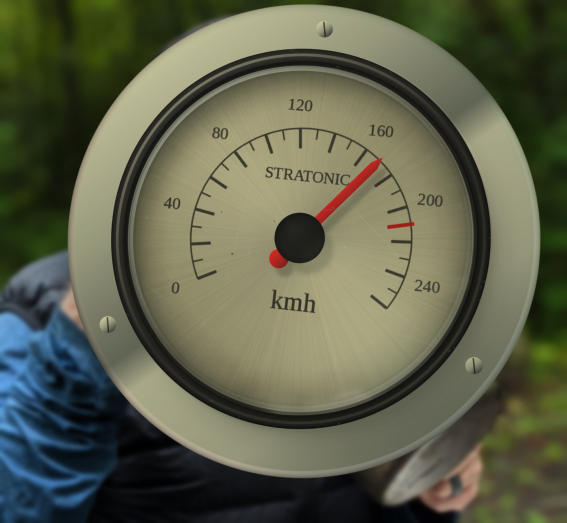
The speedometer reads 170 (km/h)
